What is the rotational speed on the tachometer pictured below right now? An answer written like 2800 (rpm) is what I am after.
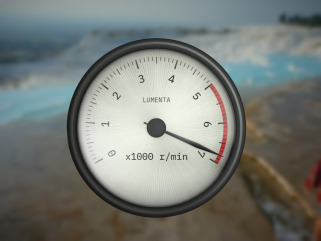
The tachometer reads 6800 (rpm)
